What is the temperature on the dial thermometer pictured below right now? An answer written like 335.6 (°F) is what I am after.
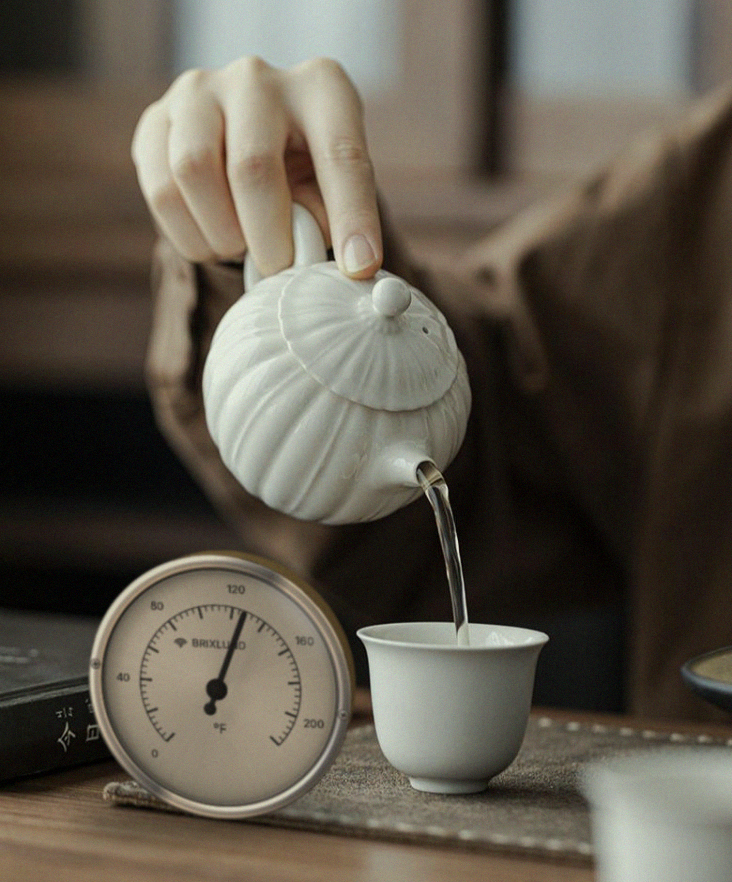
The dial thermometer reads 128 (°F)
